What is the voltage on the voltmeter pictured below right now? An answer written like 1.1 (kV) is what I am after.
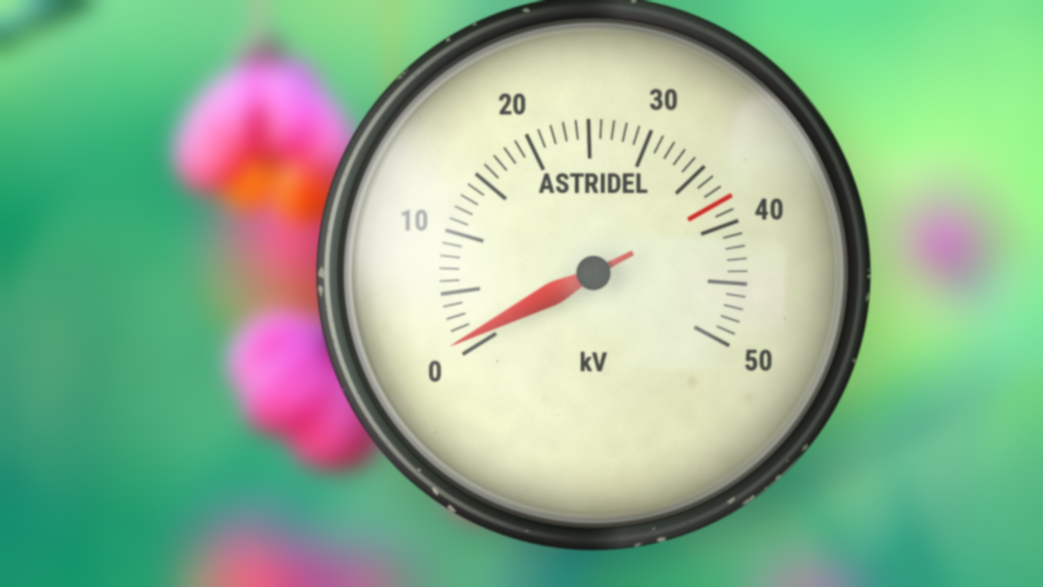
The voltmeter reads 1 (kV)
